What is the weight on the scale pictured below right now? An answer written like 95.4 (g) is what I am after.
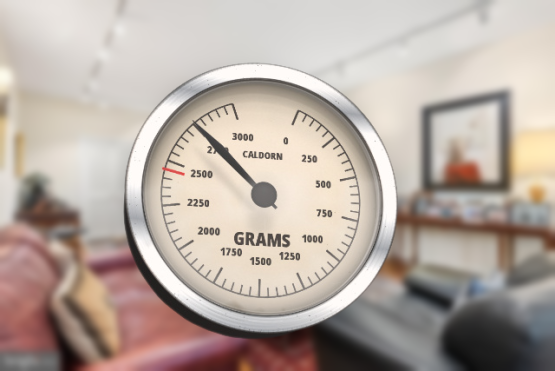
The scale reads 2750 (g)
